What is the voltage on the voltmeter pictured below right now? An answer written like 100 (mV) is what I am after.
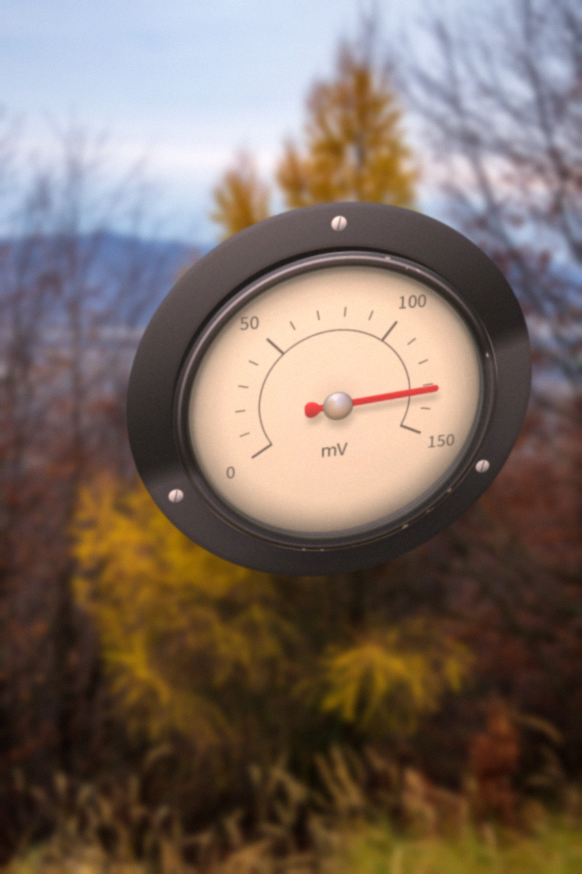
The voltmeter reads 130 (mV)
